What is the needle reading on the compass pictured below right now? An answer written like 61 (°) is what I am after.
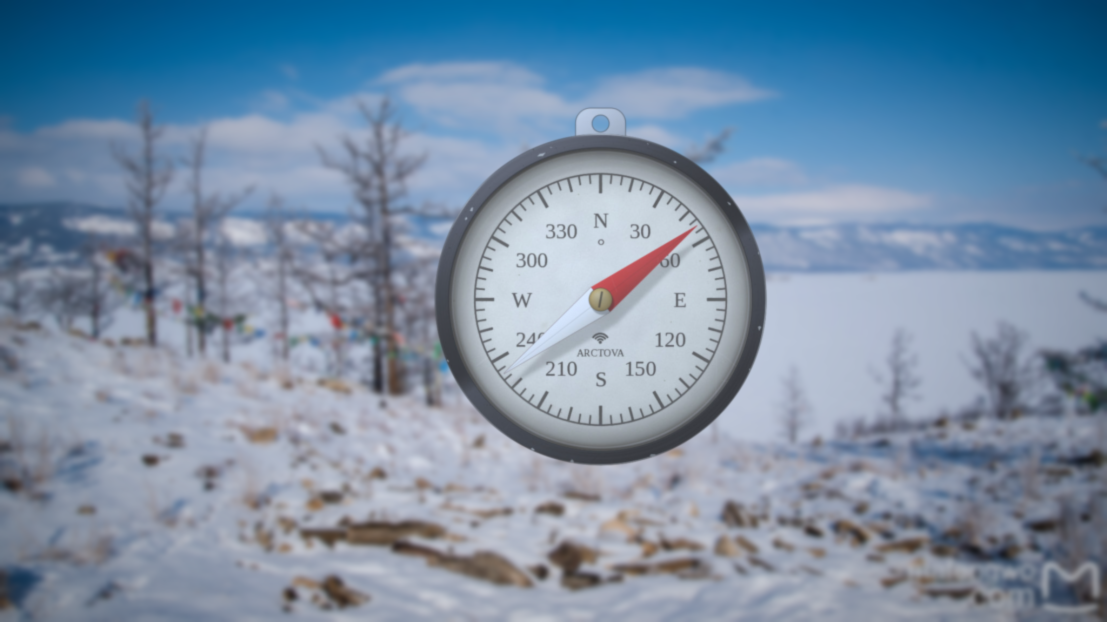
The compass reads 52.5 (°)
